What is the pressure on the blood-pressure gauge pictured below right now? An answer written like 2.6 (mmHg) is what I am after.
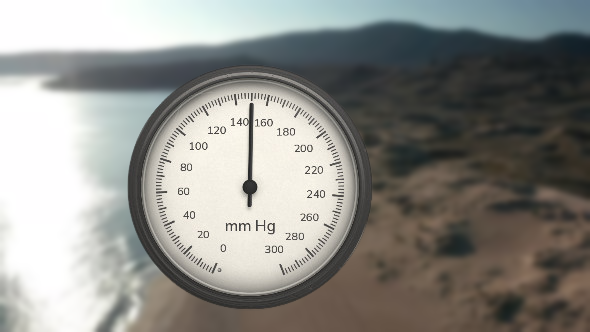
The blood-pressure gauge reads 150 (mmHg)
